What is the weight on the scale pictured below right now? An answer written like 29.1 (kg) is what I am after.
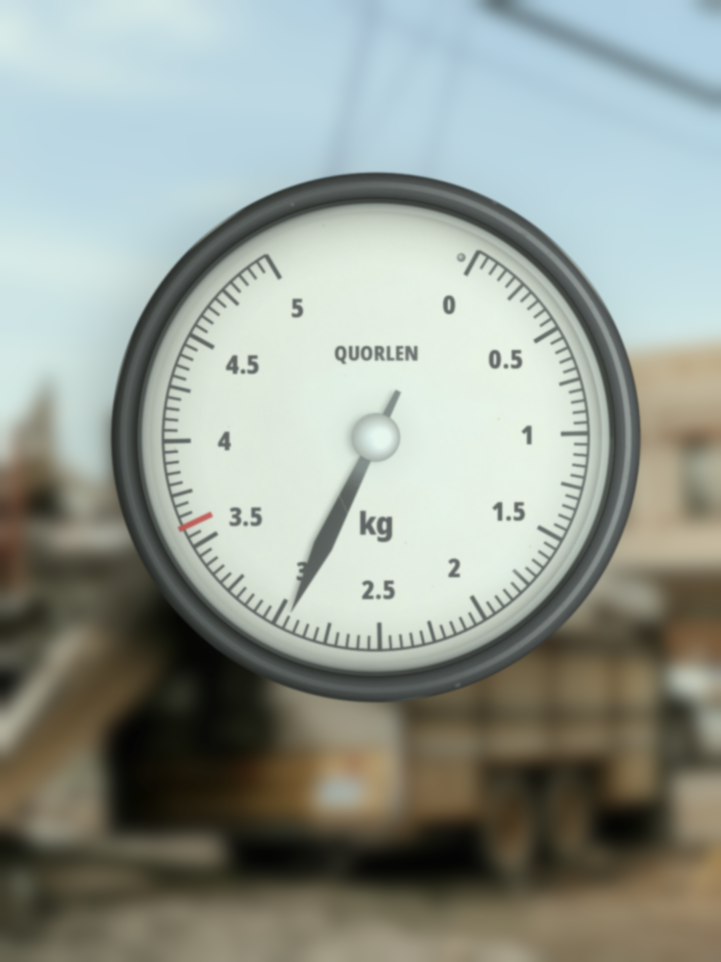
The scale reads 2.95 (kg)
